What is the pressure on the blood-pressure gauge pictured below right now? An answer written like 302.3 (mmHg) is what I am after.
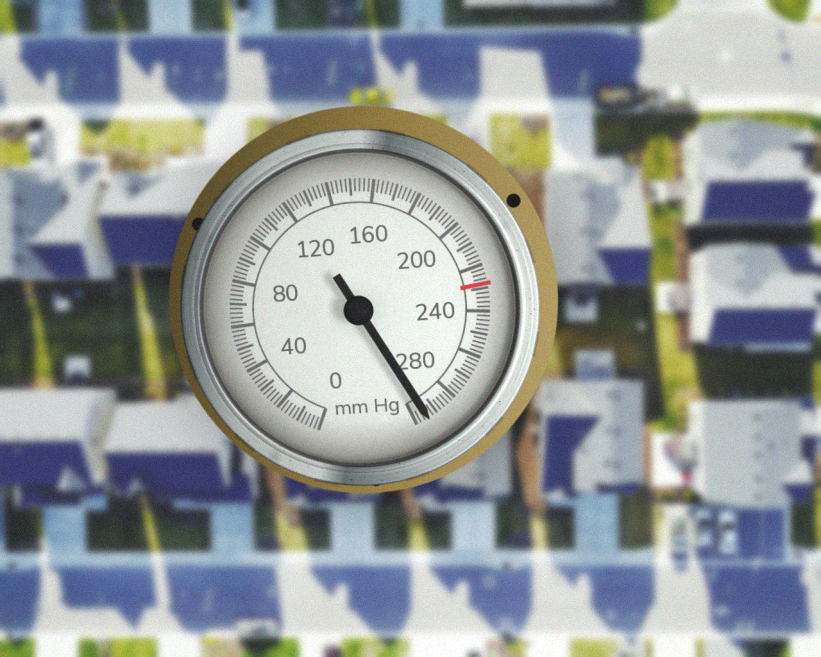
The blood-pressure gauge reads 294 (mmHg)
